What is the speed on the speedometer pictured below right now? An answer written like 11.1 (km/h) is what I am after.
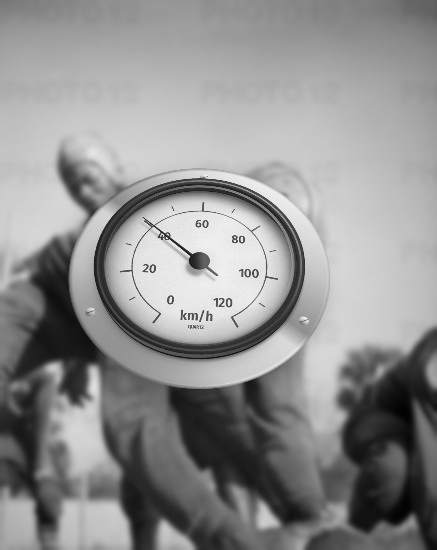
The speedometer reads 40 (km/h)
